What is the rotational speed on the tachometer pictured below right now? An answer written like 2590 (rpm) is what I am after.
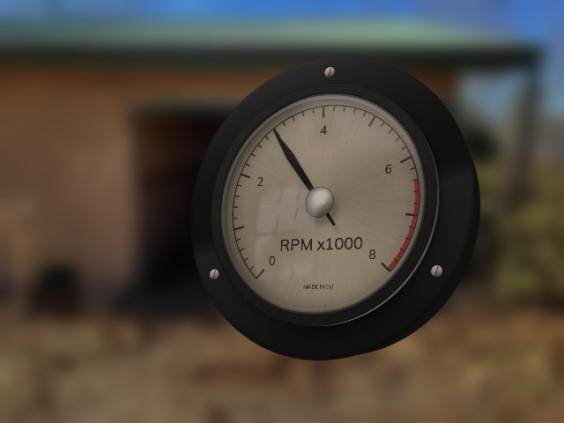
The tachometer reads 3000 (rpm)
